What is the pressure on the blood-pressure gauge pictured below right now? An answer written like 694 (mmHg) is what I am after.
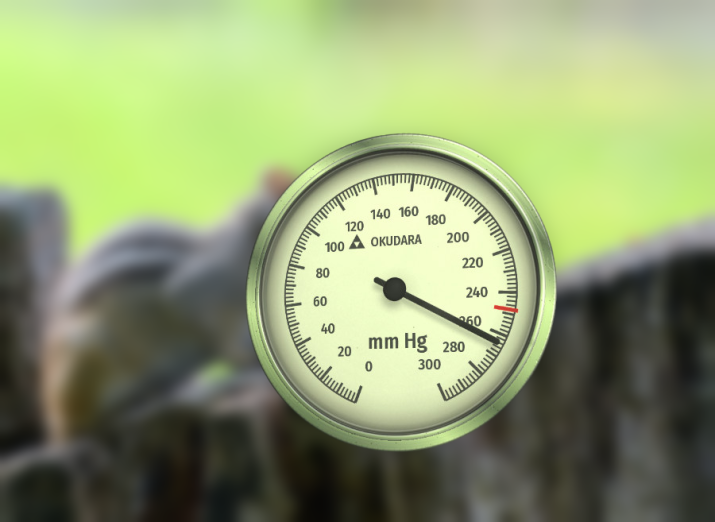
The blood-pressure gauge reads 264 (mmHg)
